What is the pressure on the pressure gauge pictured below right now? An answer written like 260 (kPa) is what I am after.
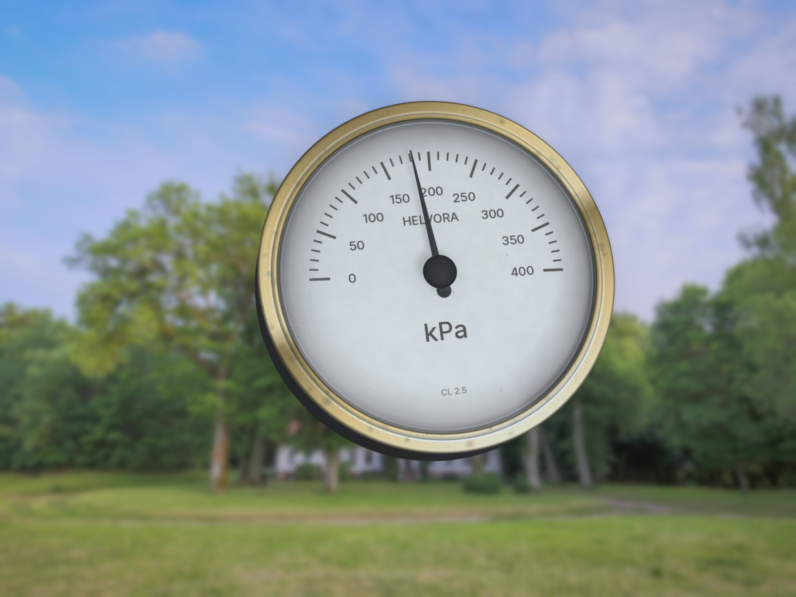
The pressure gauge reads 180 (kPa)
